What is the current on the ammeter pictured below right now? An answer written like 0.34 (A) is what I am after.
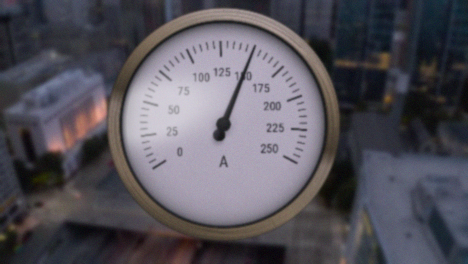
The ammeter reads 150 (A)
